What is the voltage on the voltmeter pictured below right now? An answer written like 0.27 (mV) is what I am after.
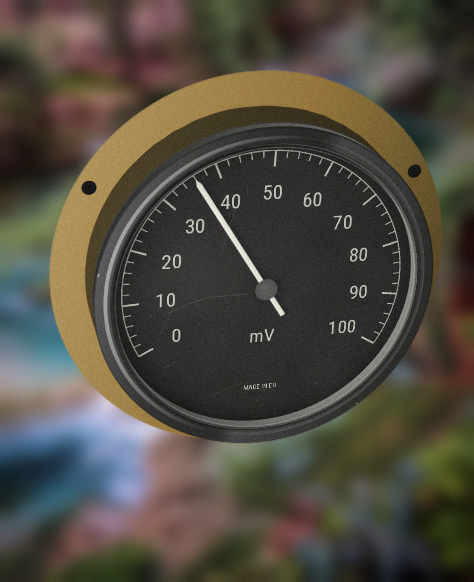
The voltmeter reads 36 (mV)
